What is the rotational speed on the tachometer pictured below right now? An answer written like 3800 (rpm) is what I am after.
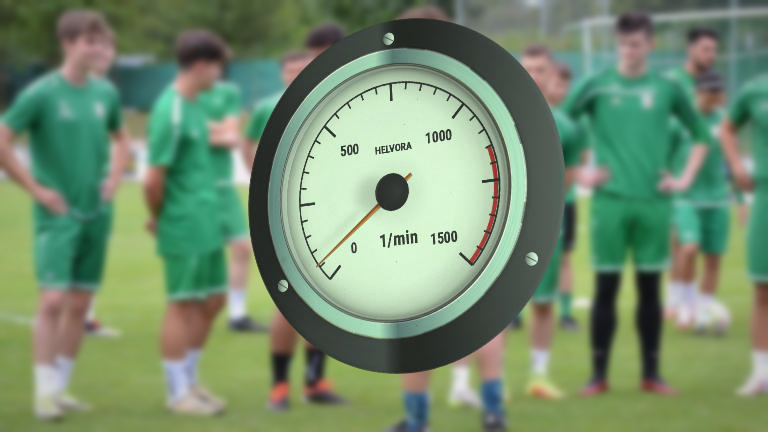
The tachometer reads 50 (rpm)
